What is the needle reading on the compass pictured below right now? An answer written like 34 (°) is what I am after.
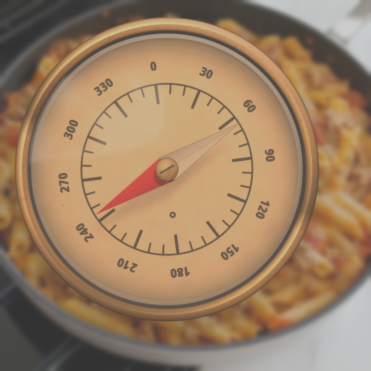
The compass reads 245 (°)
